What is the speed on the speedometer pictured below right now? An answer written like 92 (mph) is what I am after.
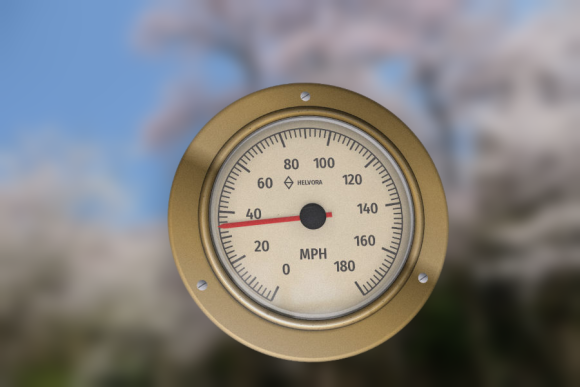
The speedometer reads 34 (mph)
